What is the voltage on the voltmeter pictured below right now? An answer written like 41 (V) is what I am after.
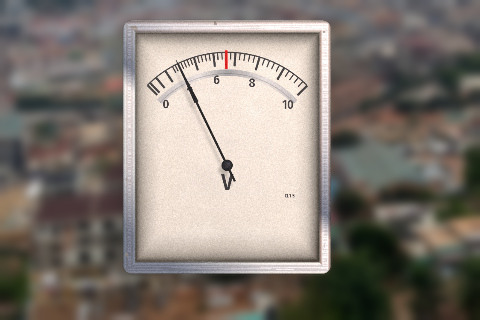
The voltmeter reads 4 (V)
